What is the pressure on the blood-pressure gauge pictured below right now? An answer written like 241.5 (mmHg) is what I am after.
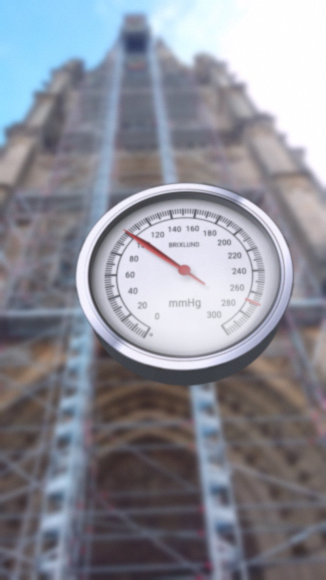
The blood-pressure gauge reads 100 (mmHg)
